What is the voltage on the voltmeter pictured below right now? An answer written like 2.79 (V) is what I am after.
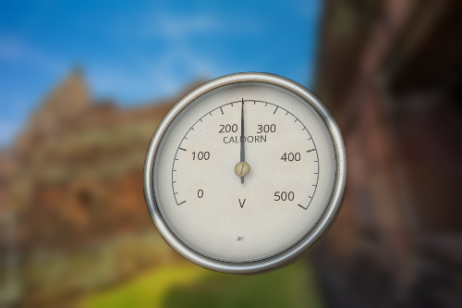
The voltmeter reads 240 (V)
